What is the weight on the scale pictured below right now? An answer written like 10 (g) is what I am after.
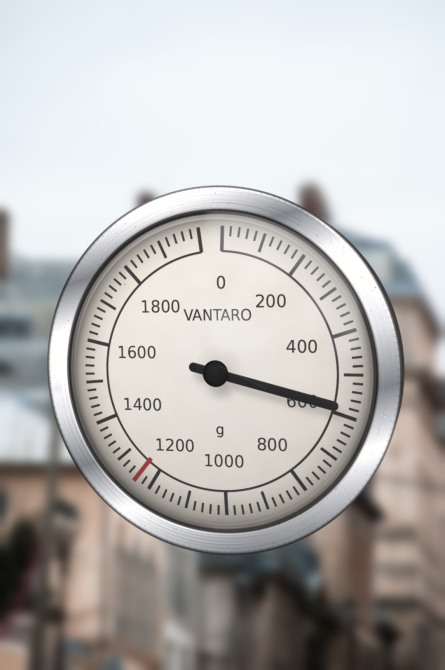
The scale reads 580 (g)
